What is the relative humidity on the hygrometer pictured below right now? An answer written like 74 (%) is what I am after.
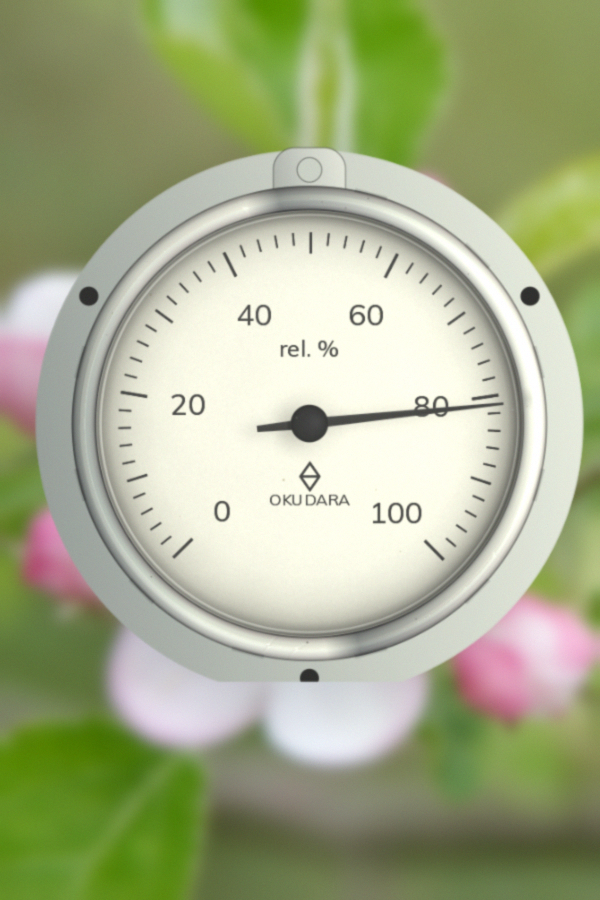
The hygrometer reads 81 (%)
